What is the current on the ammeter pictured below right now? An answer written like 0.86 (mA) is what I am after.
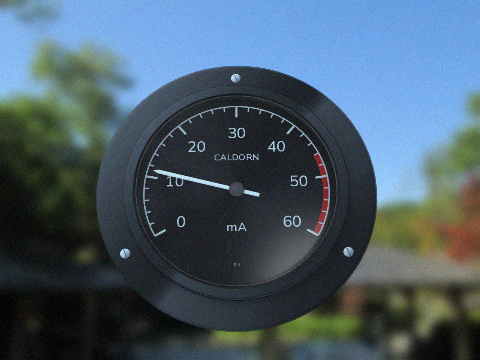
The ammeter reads 11 (mA)
